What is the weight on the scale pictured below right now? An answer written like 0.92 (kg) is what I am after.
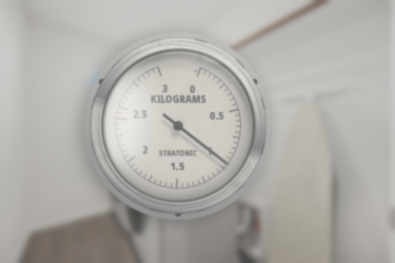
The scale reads 1 (kg)
